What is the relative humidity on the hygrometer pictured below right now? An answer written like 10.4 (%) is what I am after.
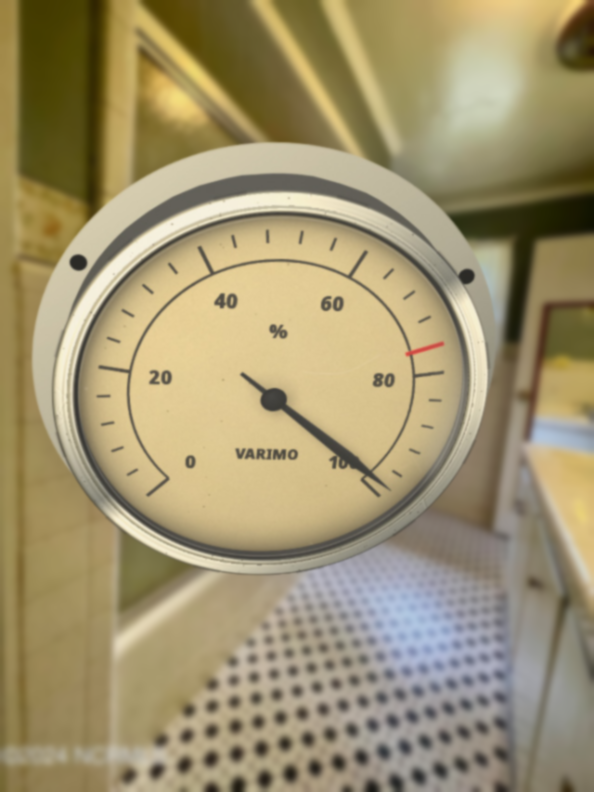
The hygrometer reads 98 (%)
